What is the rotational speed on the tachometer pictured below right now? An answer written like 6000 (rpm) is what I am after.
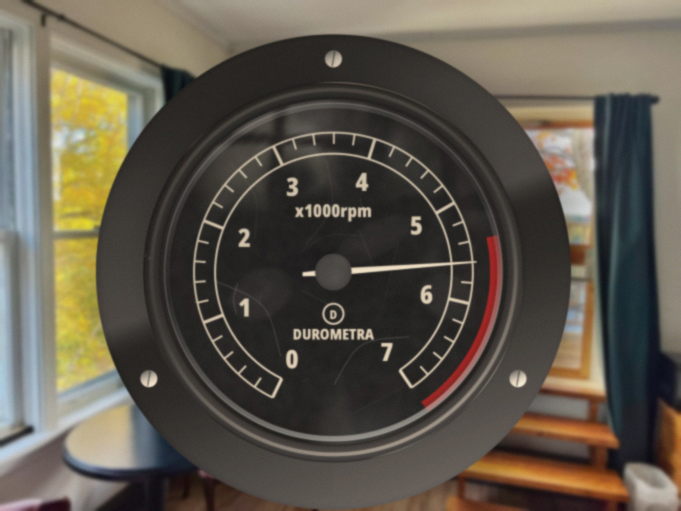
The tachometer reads 5600 (rpm)
